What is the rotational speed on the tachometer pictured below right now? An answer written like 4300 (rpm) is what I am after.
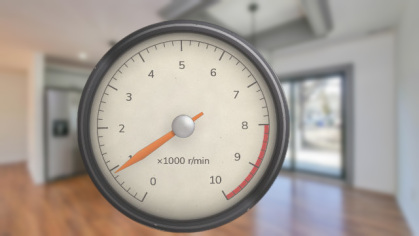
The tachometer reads 900 (rpm)
